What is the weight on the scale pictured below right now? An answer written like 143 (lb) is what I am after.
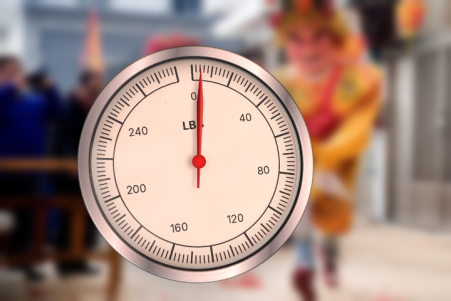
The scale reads 4 (lb)
